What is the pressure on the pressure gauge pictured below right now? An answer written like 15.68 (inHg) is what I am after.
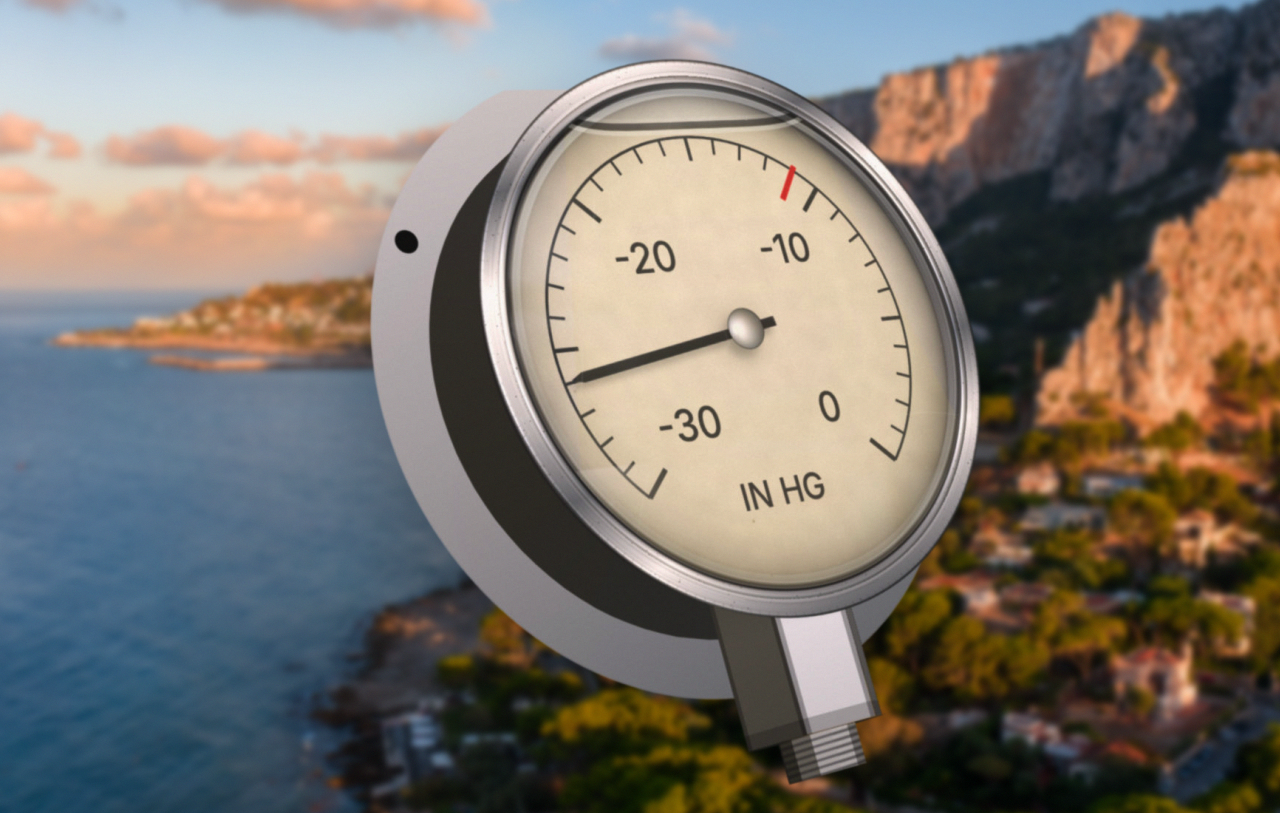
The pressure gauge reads -26 (inHg)
